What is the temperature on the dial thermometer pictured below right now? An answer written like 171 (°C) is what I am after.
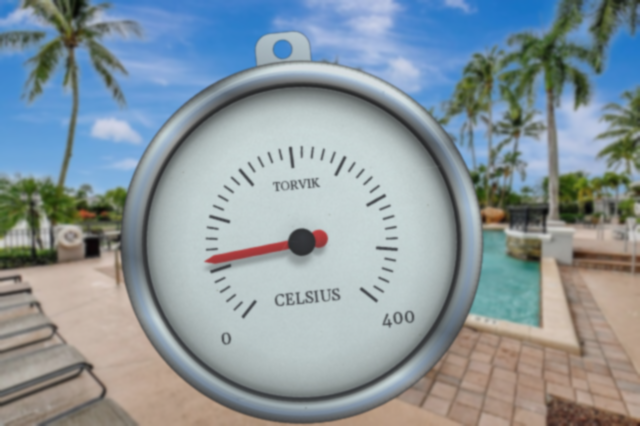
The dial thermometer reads 60 (°C)
